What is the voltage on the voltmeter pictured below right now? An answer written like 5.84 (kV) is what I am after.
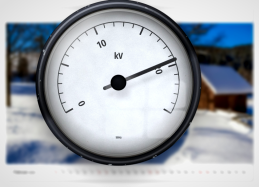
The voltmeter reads 19.5 (kV)
